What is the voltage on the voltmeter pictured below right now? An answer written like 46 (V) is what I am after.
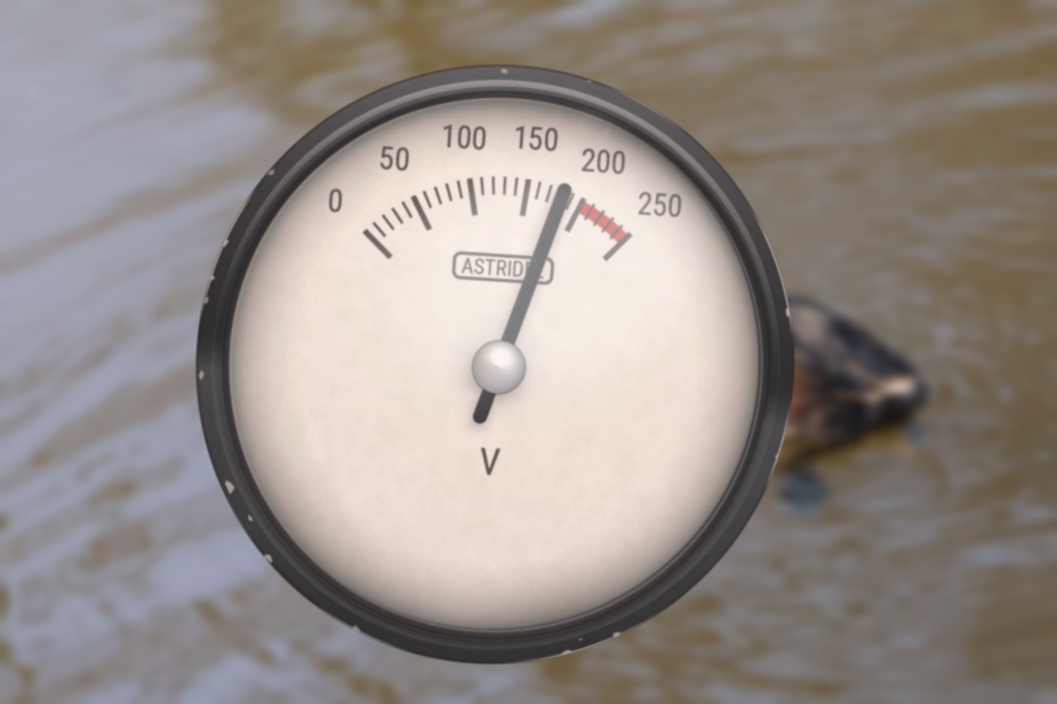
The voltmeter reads 180 (V)
